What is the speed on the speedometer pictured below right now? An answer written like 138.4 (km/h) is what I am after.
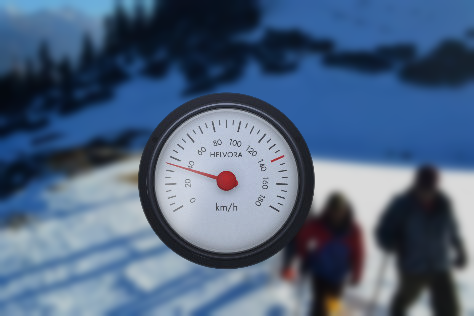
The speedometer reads 35 (km/h)
